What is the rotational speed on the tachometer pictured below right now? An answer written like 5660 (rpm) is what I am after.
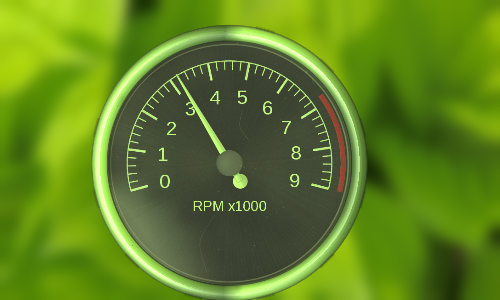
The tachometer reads 3200 (rpm)
